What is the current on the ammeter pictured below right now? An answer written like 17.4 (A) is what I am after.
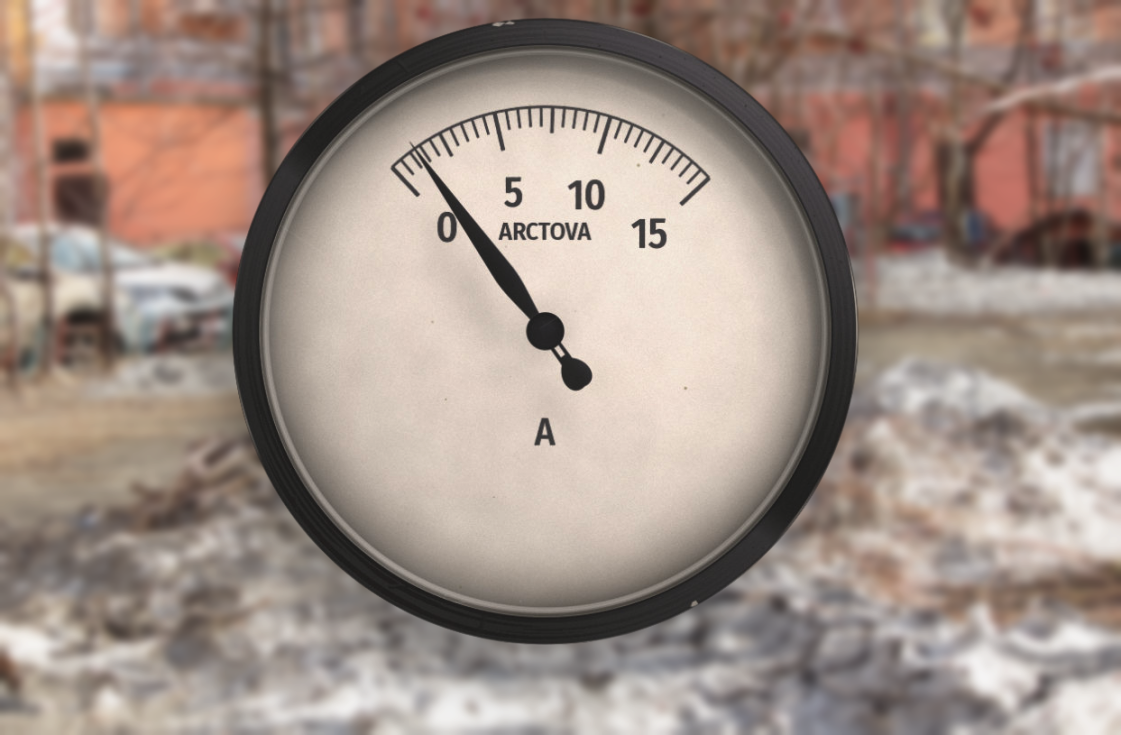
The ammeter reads 1.25 (A)
